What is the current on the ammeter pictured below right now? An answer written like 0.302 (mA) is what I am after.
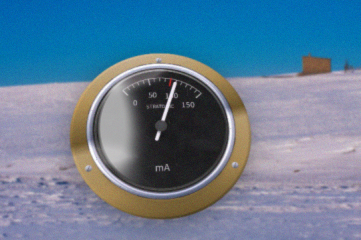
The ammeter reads 100 (mA)
